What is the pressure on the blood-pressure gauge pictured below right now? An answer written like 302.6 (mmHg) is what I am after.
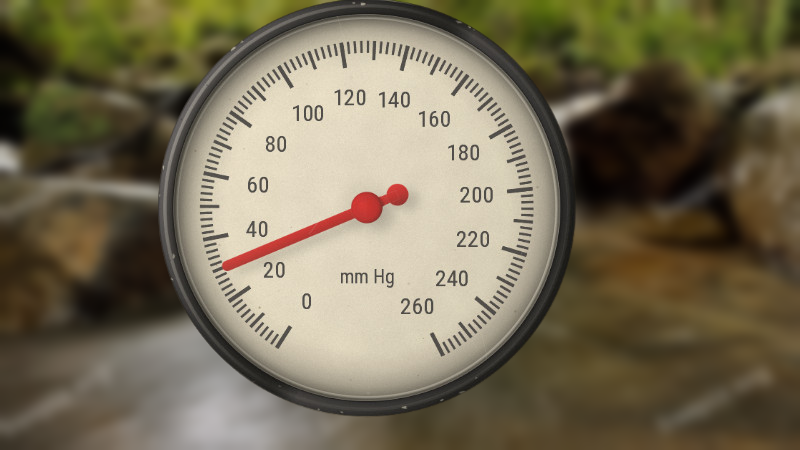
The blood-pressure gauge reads 30 (mmHg)
